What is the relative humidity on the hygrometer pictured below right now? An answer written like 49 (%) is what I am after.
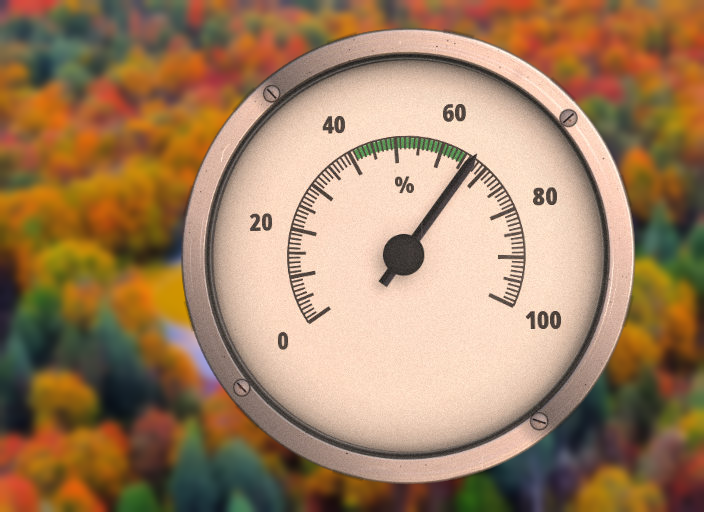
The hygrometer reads 67 (%)
